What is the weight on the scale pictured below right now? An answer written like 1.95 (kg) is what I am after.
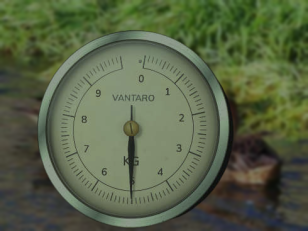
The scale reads 5 (kg)
